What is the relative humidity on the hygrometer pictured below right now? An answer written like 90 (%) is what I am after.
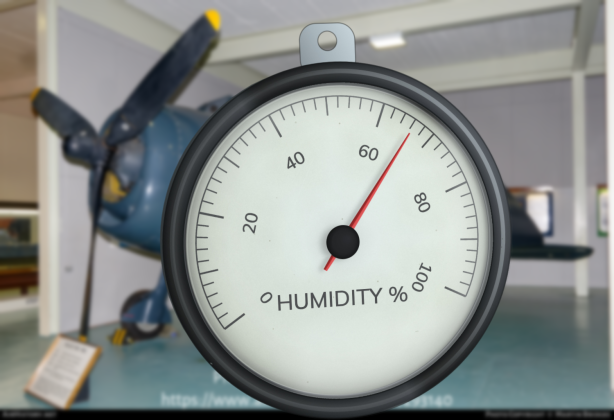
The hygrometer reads 66 (%)
